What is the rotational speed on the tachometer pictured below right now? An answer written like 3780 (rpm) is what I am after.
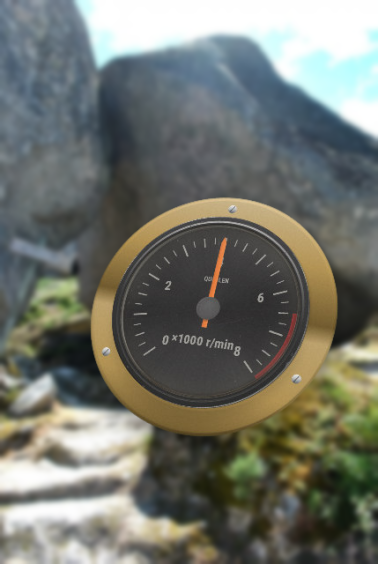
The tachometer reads 4000 (rpm)
